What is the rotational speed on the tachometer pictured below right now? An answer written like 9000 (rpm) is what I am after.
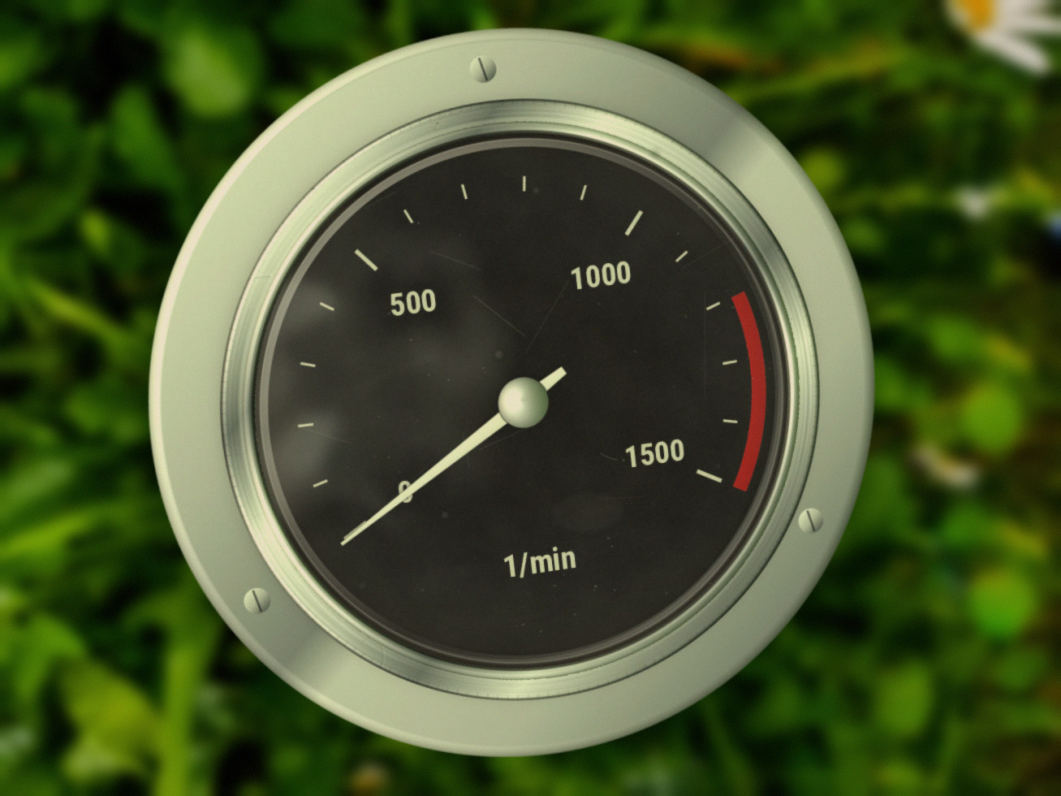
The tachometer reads 0 (rpm)
